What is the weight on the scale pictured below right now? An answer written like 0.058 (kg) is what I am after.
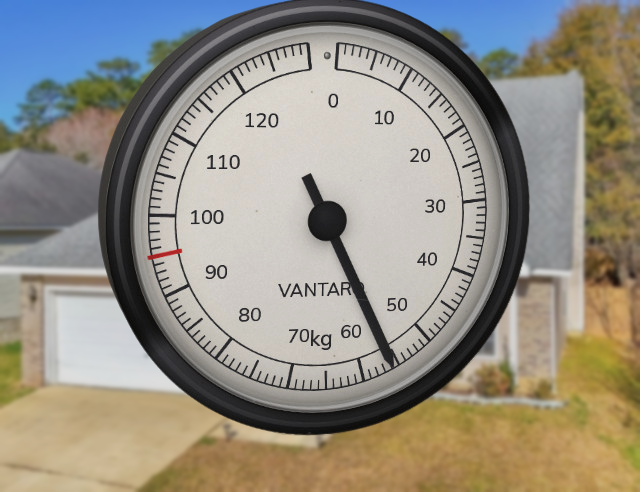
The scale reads 56 (kg)
